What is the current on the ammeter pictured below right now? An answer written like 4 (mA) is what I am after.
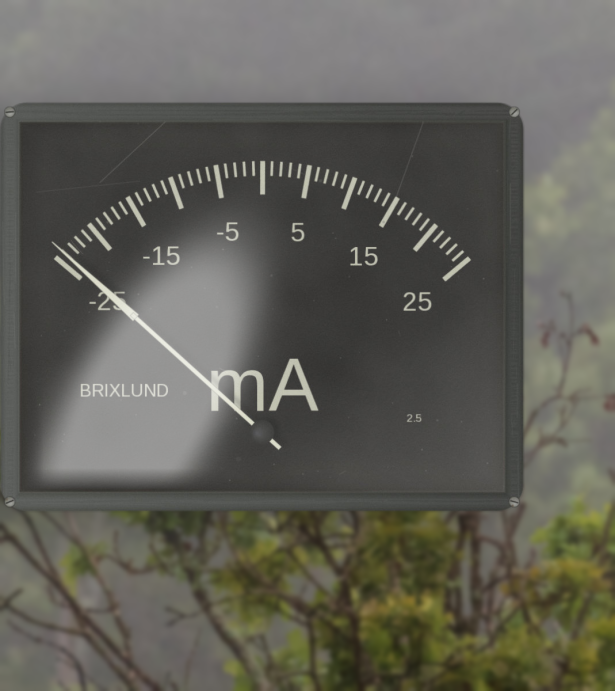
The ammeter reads -24 (mA)
